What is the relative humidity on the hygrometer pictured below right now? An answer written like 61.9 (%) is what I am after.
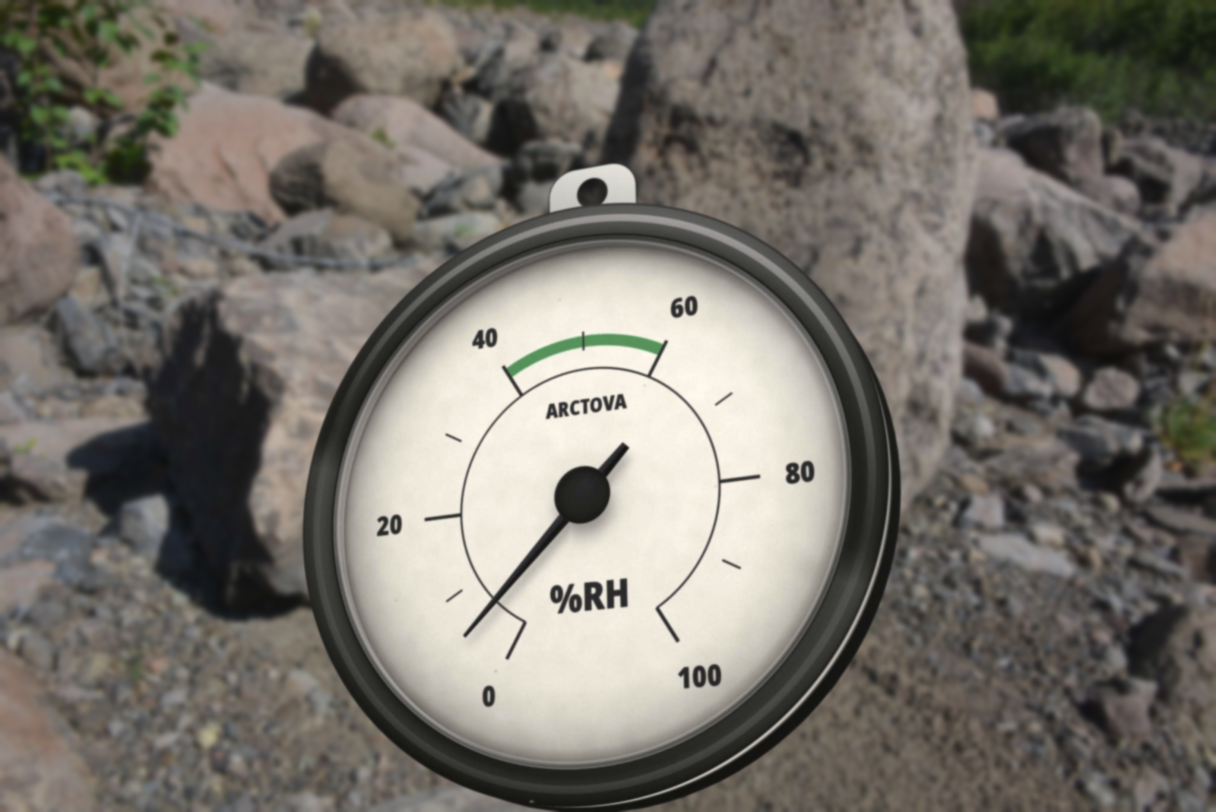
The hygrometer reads 5 (%)
